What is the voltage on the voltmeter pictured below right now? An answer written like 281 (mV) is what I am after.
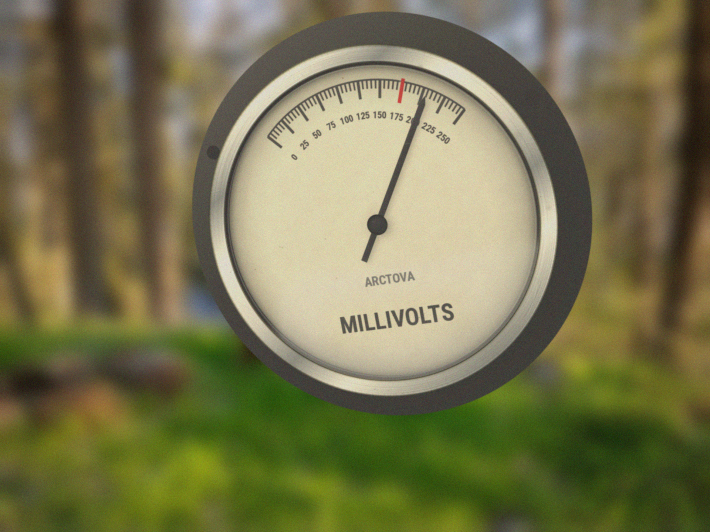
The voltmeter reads 205 (mV)
